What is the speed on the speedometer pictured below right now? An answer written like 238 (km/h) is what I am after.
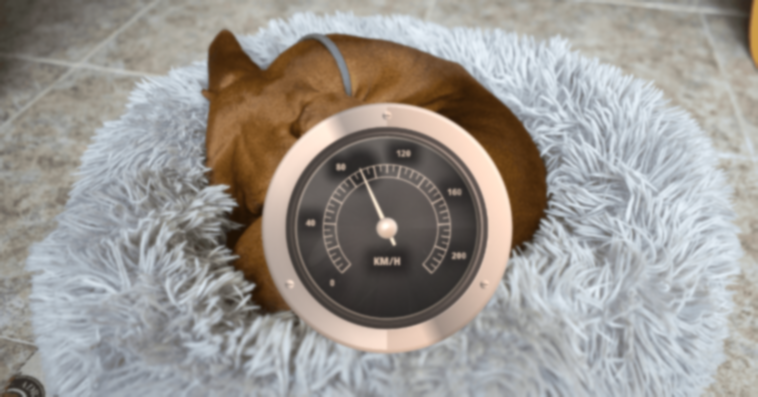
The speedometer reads 90 (km/h)
